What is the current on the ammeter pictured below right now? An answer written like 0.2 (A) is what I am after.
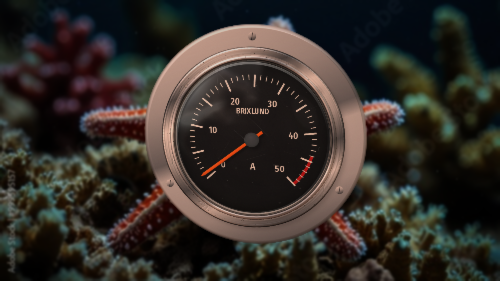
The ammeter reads 1 (A)
